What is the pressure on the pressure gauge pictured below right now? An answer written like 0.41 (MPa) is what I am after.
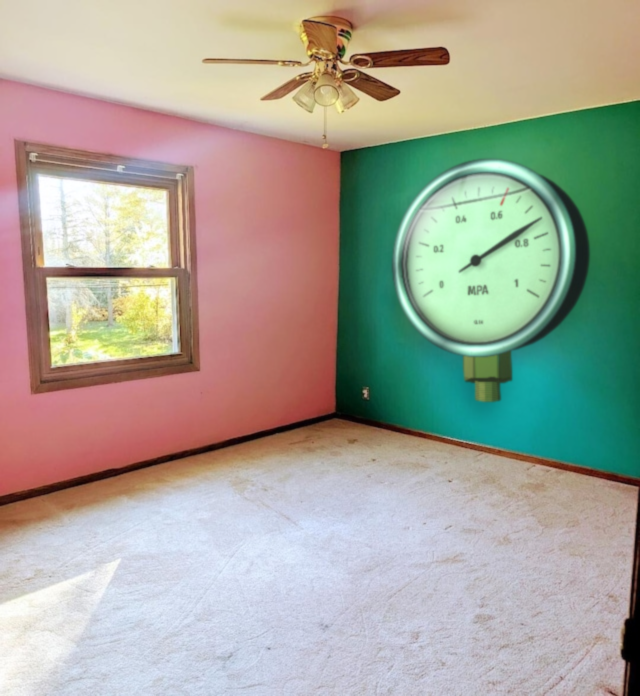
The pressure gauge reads 0.75 (MPa)
